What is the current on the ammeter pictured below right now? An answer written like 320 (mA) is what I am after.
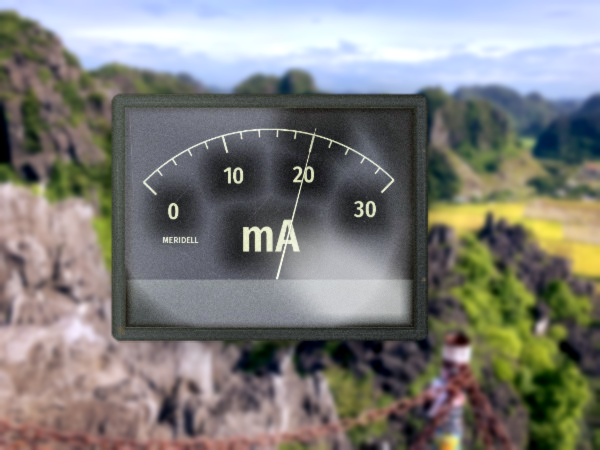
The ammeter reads 20 (mA)
